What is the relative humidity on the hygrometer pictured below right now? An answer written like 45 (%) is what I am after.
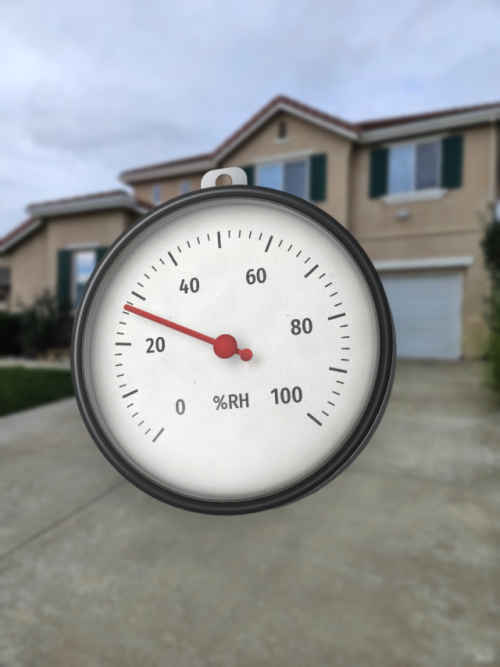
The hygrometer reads 27 (%)
